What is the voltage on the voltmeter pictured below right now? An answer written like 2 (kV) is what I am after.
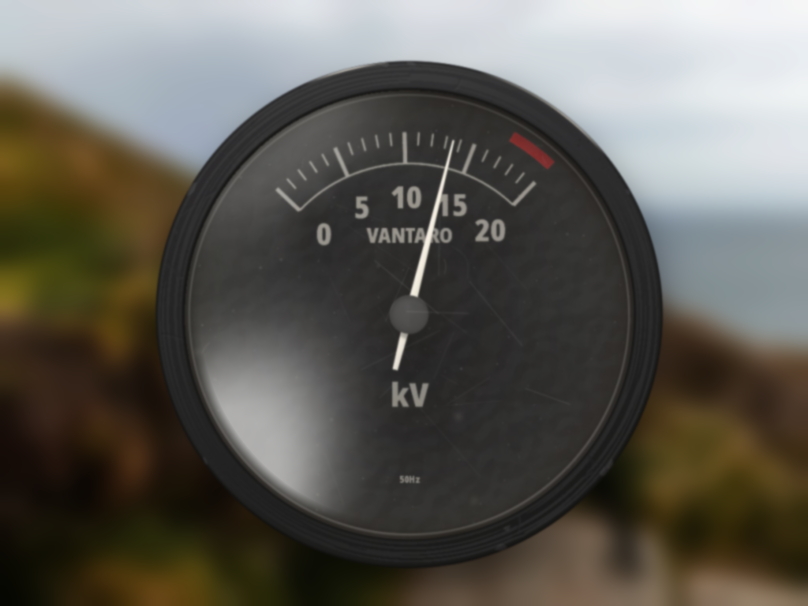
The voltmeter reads 13.5 (kV)
